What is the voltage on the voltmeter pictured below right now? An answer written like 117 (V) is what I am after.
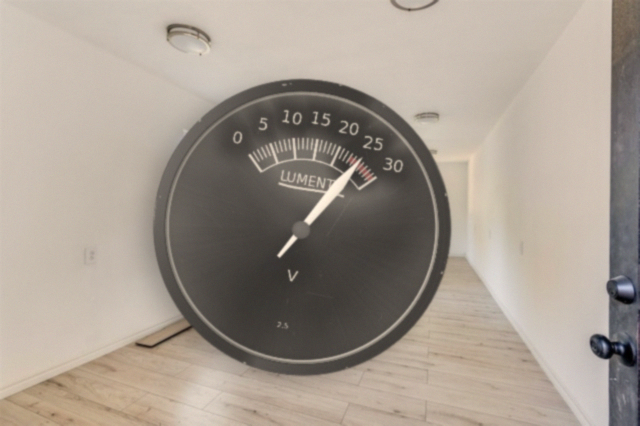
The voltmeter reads 25 (V)
